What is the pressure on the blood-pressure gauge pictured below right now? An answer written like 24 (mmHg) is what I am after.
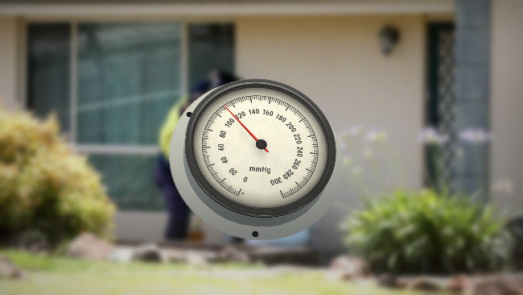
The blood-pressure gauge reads 110 (mmHg)
